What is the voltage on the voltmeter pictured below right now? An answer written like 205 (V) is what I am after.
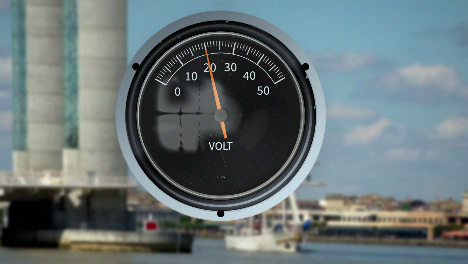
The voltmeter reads 20 (V)
